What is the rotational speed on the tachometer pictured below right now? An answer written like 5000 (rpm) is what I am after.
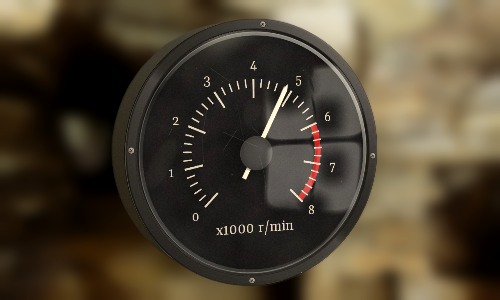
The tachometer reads 4800 (rpm)
